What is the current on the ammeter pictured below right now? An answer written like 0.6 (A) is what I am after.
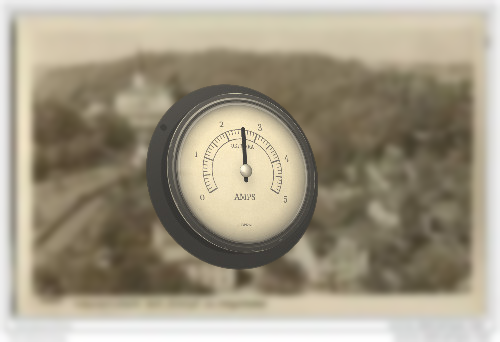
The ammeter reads 2.5 (A)
